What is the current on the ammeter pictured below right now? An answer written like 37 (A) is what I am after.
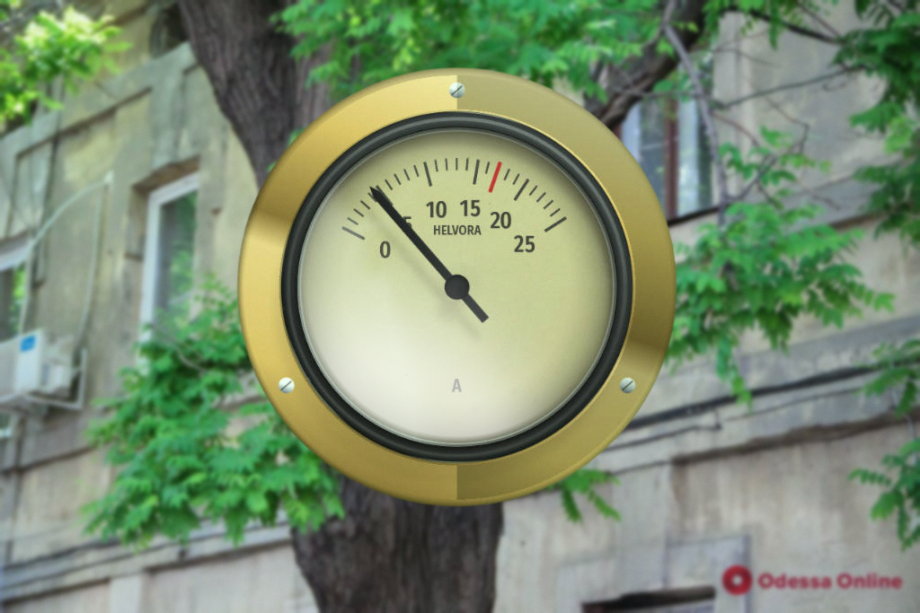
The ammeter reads 4.5 (A)
